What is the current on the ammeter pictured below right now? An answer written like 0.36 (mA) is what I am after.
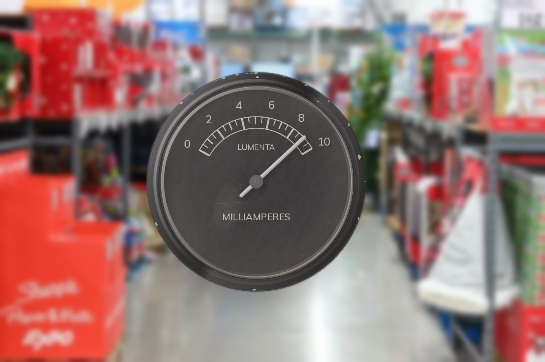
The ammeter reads 9 (mA)
